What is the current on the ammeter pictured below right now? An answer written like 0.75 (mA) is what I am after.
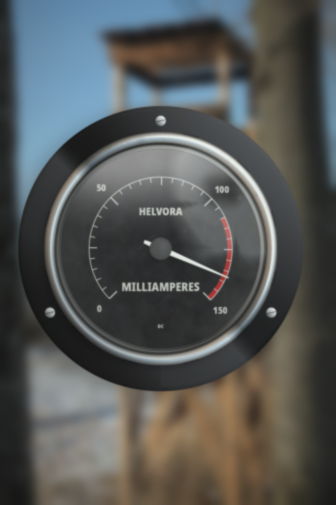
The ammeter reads 137.5 (mA)
